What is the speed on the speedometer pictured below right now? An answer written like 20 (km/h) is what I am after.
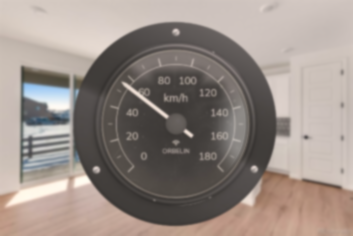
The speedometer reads 55 (km/h)
